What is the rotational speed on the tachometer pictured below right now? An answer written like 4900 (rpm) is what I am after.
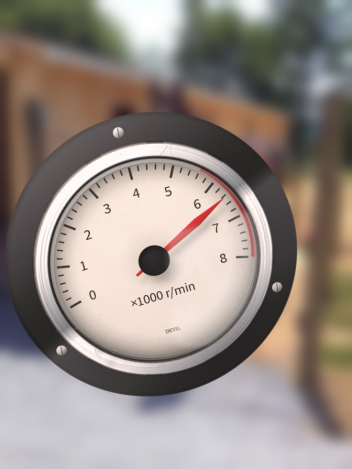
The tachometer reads 6400 (rpm)
